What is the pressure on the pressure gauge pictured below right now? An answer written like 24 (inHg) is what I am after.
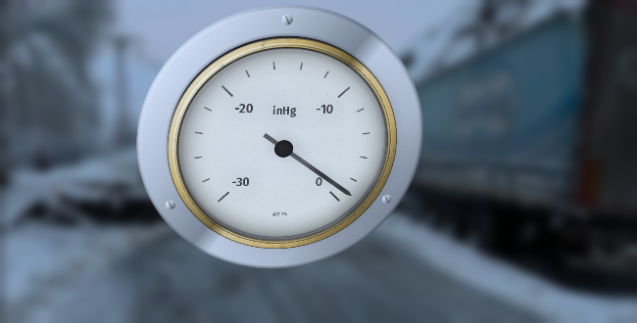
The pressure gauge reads -1 (inHg)
